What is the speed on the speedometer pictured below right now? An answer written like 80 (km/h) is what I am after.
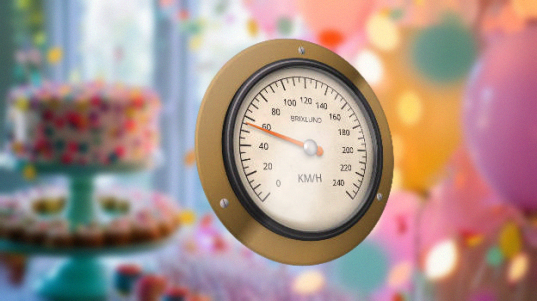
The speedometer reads 55 (km/h)
